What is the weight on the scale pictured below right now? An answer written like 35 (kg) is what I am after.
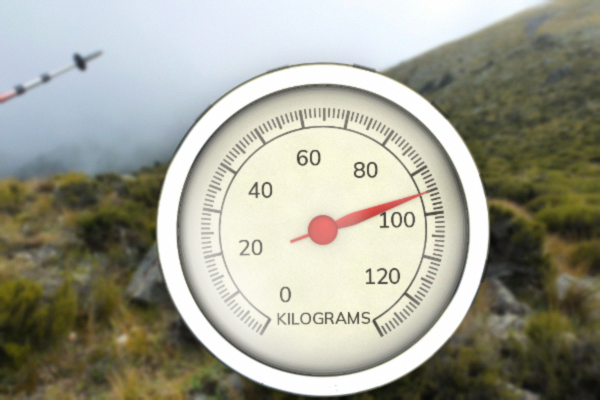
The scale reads 95 (kg)
